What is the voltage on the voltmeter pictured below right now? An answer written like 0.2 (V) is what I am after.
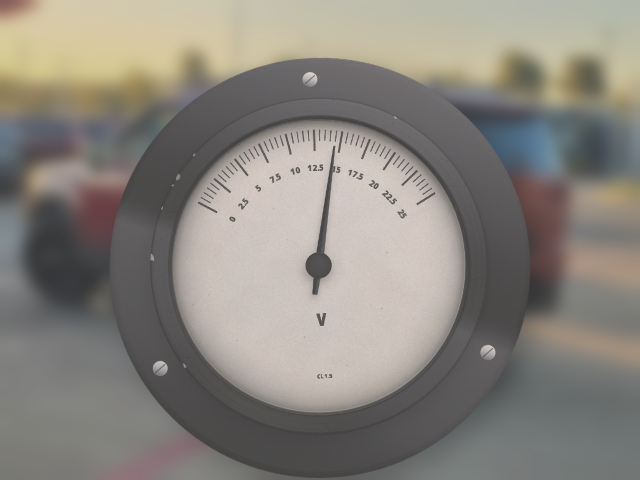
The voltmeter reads 14.5 (V)
